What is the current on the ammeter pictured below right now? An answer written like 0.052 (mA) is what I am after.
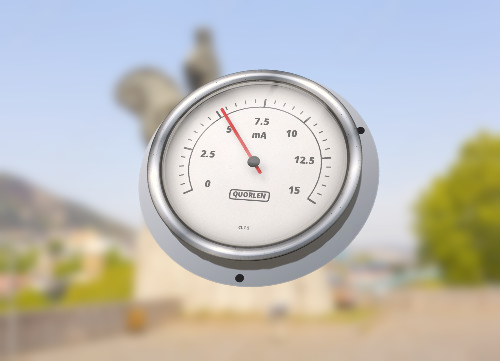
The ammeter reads 5.25 (mA)
